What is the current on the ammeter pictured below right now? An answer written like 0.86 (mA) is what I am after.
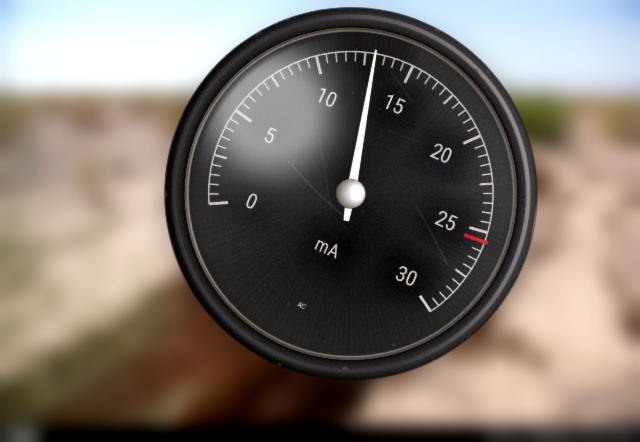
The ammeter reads 13 (mA)
